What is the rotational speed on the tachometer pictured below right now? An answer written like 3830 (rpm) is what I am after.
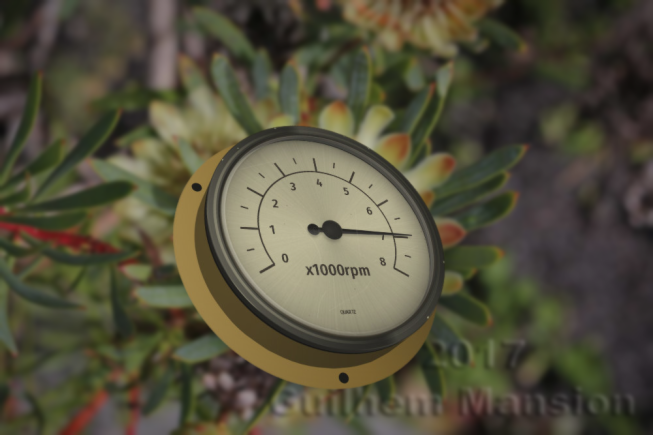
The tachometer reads 7000 (rpm)
